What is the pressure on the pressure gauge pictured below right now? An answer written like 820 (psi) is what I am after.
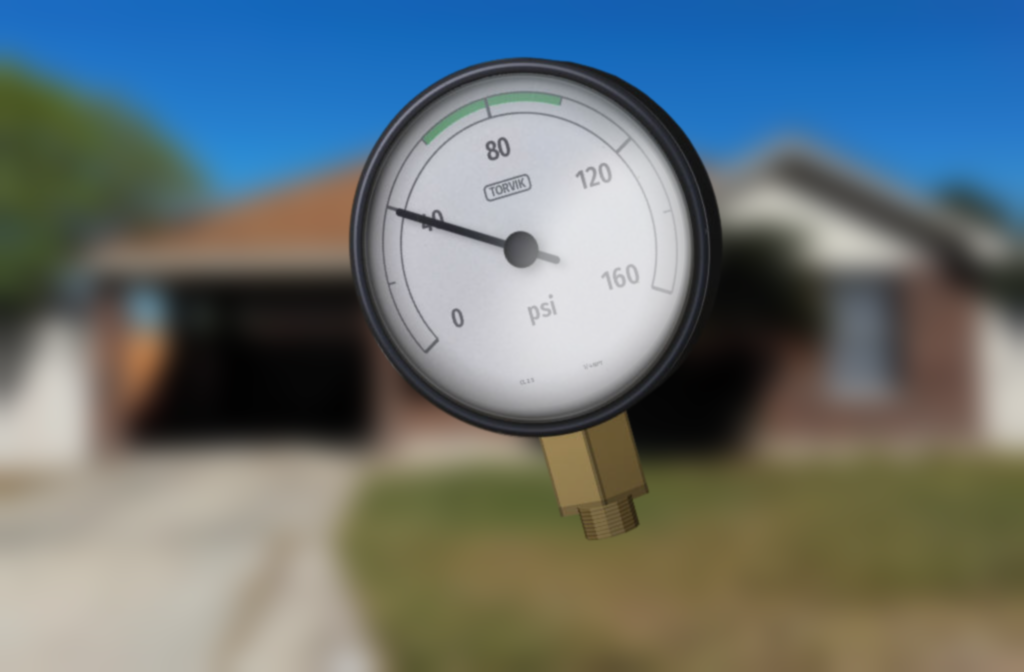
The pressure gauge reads 40 (psi)
